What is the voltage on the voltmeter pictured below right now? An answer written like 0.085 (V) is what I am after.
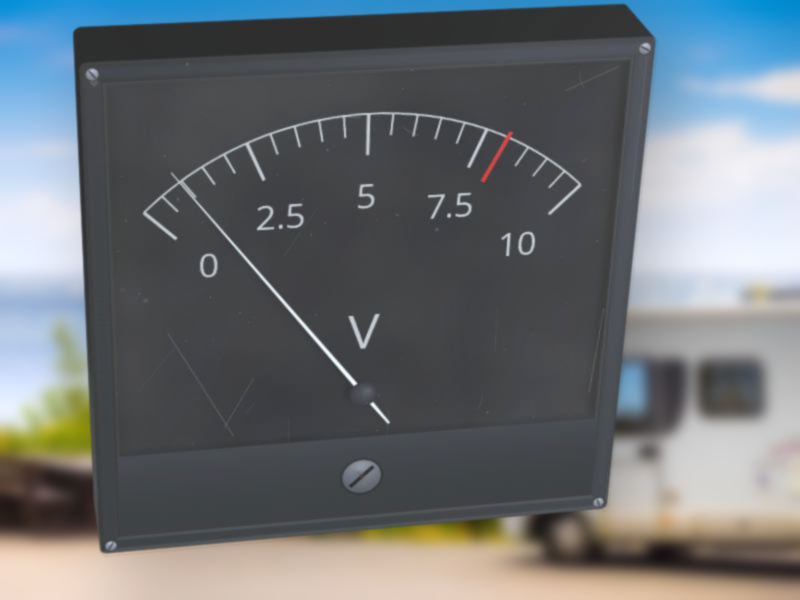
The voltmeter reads 1 (V)
